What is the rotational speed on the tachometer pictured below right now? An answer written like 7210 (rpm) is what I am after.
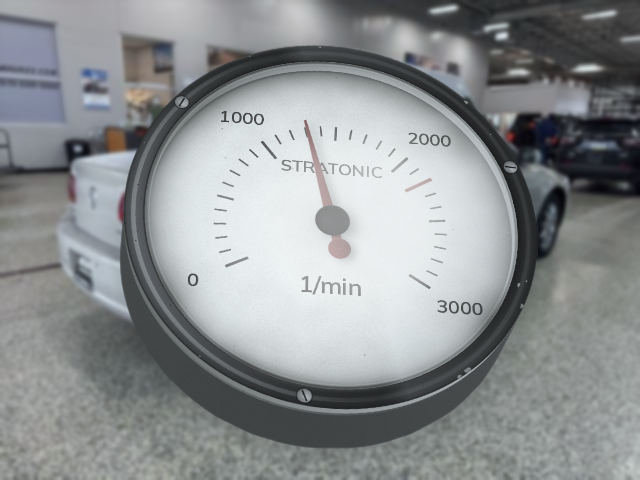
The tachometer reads 1300 (rpm)
